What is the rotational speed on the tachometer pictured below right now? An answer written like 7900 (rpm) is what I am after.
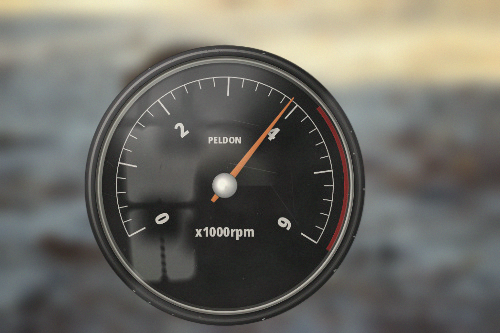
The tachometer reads 3900 (rpm)
